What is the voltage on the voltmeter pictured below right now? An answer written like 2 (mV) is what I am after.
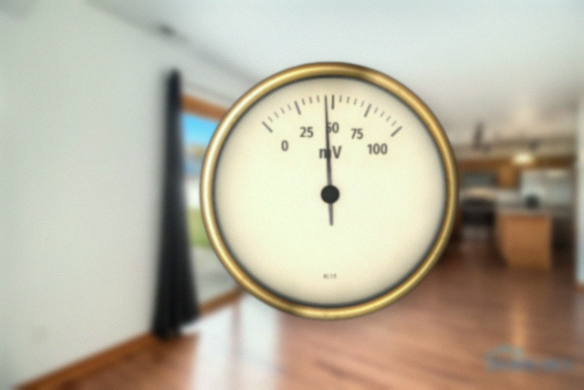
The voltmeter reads 45 (mV)
